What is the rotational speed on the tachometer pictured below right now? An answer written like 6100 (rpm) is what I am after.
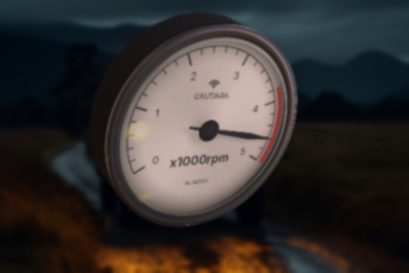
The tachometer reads 4600 (rpm)
